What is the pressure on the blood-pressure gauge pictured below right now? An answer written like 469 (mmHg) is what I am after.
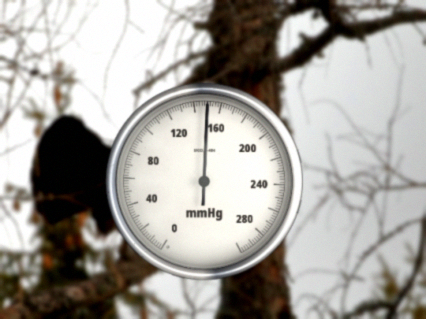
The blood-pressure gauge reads 150 (mmHg)
